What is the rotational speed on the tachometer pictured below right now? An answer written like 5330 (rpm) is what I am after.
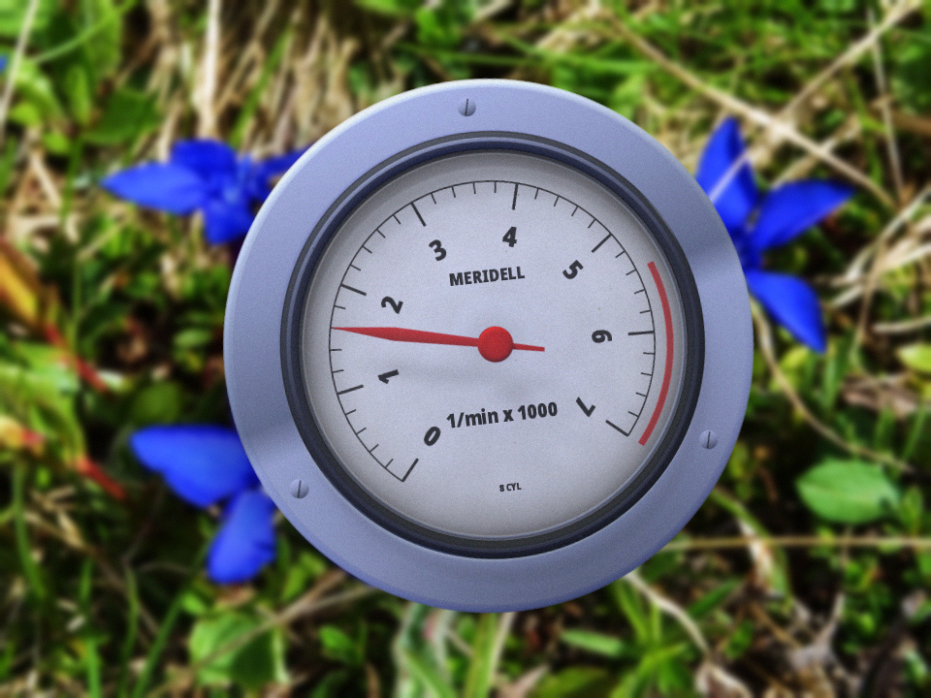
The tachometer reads 1600 (rpm)
